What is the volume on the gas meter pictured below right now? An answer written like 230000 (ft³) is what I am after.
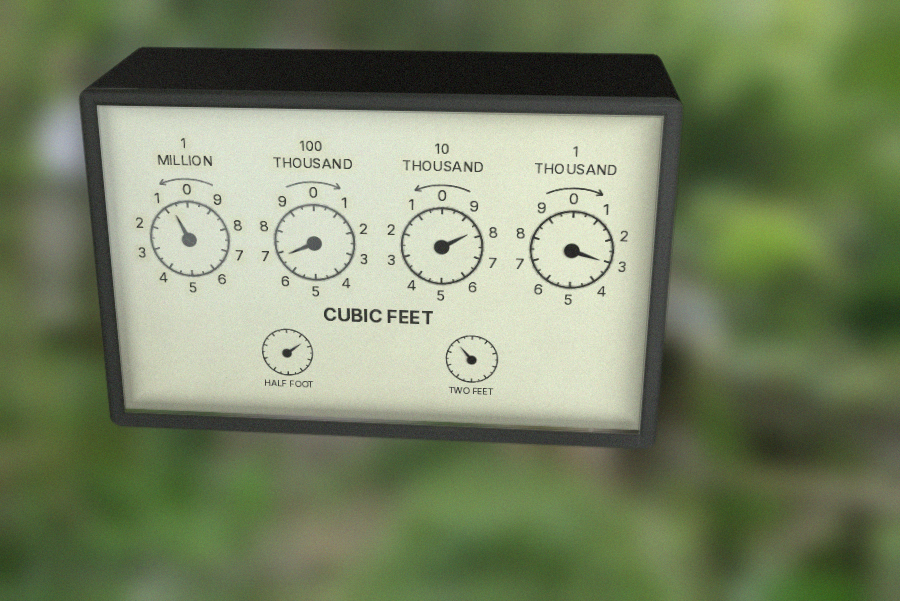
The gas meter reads 68300 (ft³)
